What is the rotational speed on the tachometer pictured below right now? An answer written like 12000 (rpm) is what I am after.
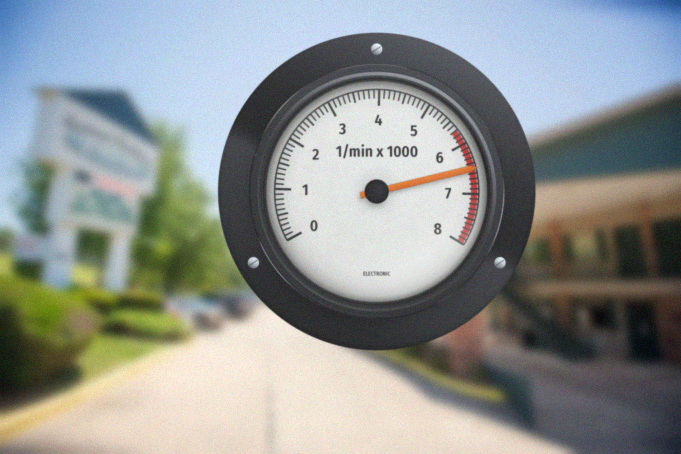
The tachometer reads 6500 (rpm)
